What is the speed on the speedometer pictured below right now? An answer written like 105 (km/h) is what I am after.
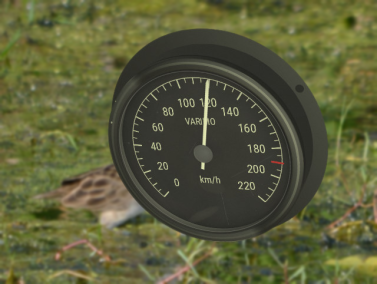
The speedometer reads 120 (km/h)
